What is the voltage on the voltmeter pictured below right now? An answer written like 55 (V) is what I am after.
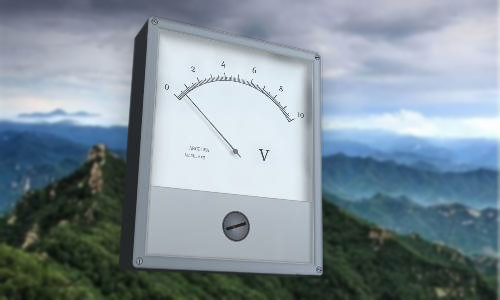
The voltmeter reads 0.5 (V)
